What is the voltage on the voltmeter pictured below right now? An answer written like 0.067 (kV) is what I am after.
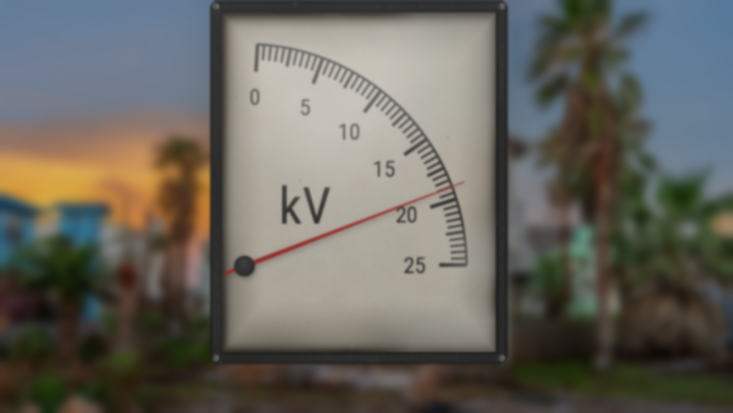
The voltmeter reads 19 (kV)
